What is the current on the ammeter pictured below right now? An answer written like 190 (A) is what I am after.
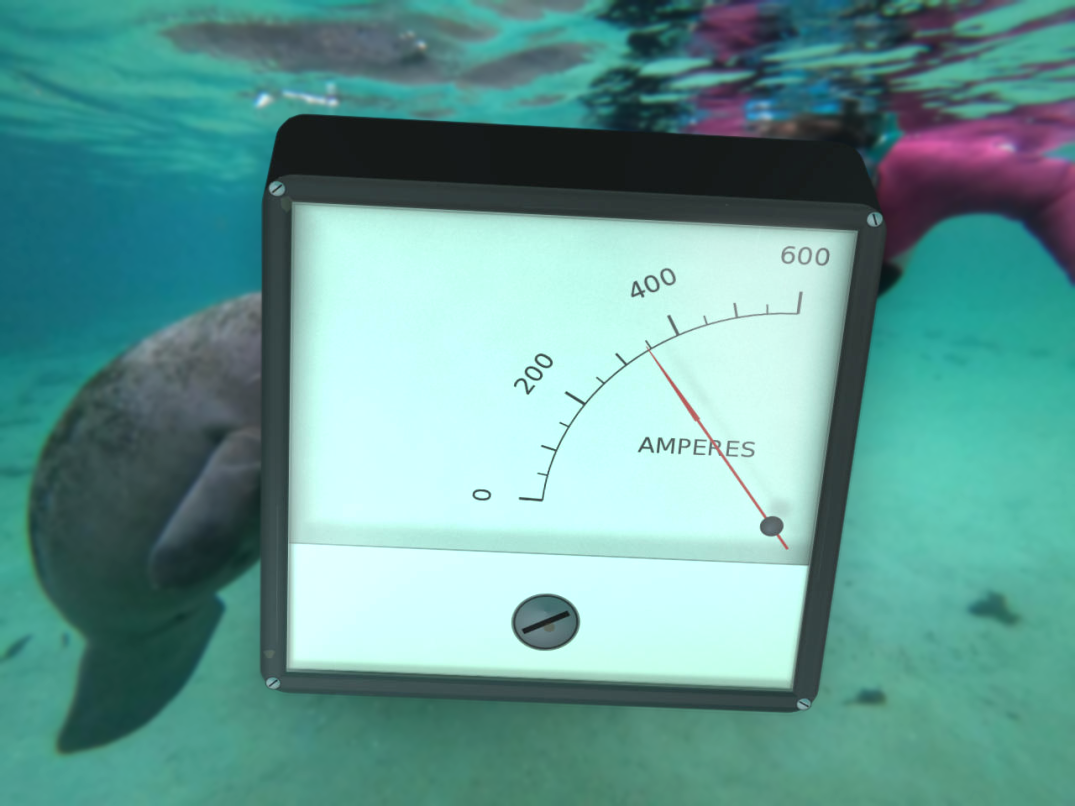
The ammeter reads 350 (A)
